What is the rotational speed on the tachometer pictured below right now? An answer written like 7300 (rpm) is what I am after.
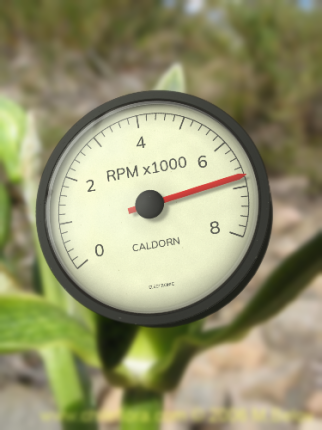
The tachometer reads 6800 (rpm)
